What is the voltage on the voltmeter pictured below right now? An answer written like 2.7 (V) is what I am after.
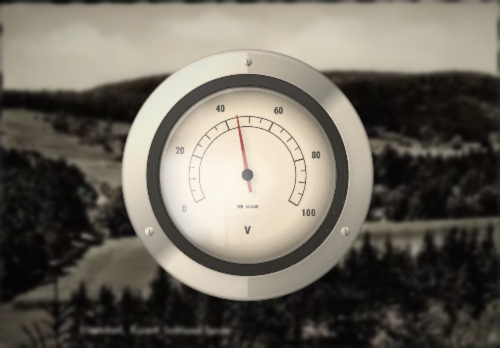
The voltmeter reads 45 (V)
